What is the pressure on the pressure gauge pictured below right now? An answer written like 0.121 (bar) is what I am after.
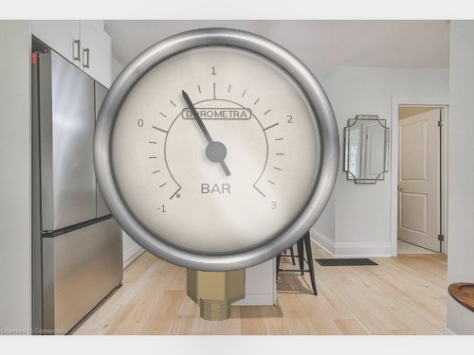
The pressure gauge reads 0.6 (bar)
